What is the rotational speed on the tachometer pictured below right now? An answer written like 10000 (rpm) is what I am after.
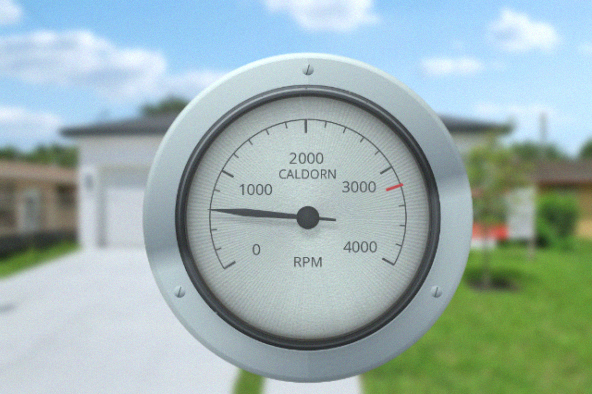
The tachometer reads 600 (rpm)
